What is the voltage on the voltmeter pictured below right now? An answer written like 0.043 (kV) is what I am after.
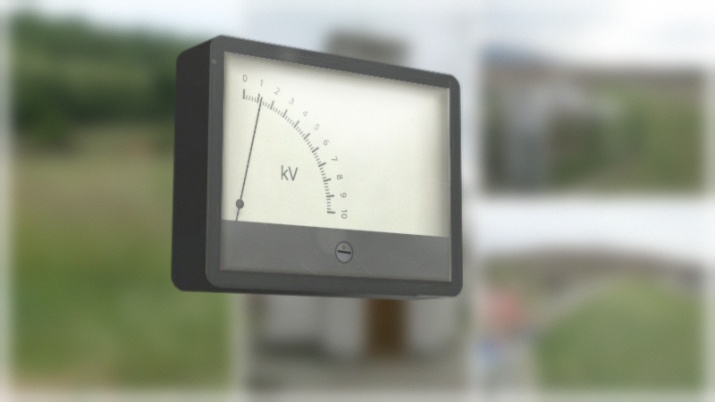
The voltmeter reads 1 (kV)
